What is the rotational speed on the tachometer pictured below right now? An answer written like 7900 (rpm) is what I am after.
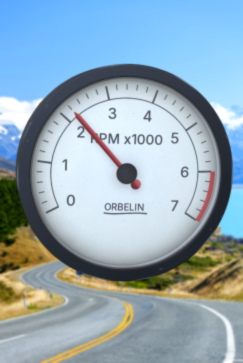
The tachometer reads 2200 (rpm)
